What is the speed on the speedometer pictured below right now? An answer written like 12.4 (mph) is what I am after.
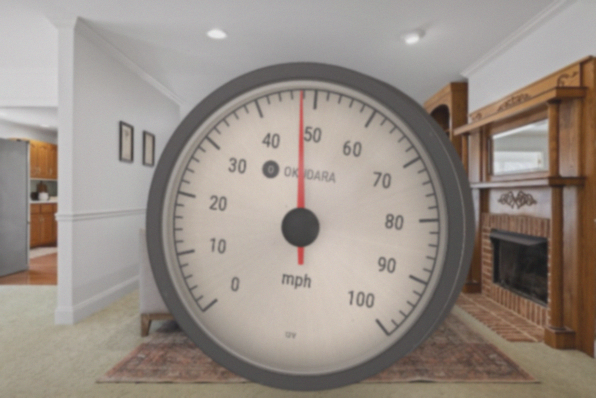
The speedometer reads 48 (mph)
